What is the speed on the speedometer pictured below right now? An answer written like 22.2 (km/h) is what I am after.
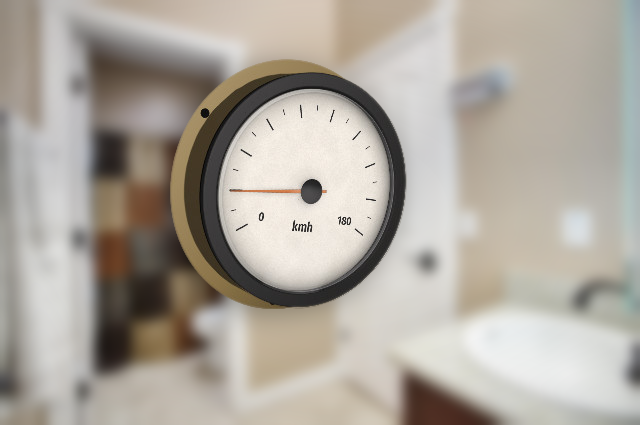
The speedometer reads 20 (km/h)
